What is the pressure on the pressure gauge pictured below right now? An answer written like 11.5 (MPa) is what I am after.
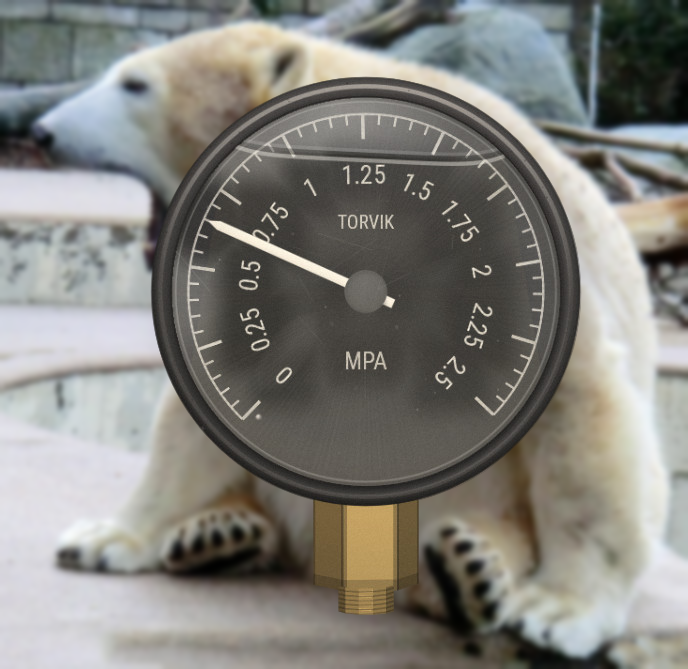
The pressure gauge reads 0.65 (MPa)
